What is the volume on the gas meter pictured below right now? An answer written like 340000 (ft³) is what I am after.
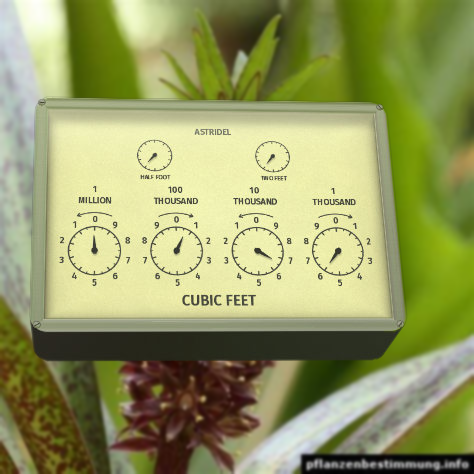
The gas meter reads 6600 (ft³)
